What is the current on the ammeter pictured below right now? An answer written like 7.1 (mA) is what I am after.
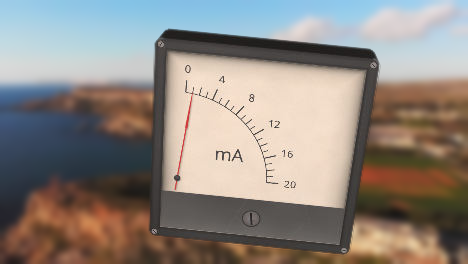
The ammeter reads 1 (mA)
